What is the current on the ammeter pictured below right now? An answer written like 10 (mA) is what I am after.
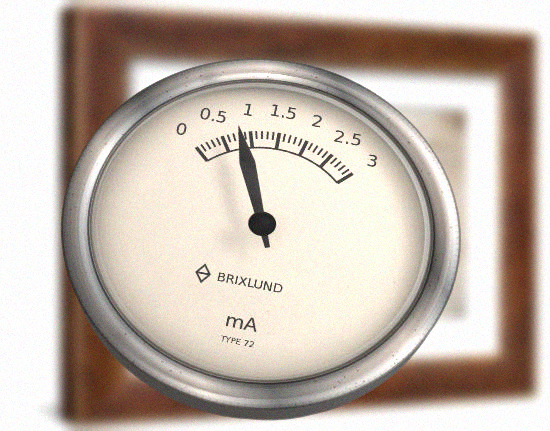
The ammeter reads 0.8 (mA)
